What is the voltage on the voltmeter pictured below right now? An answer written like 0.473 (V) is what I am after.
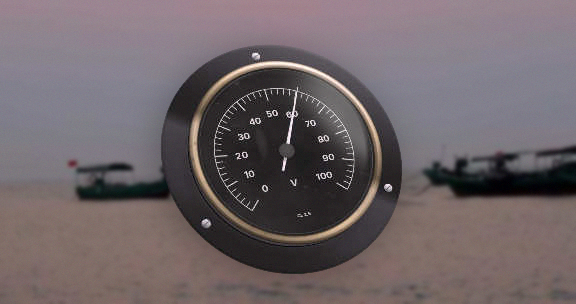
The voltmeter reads 60 (V)
